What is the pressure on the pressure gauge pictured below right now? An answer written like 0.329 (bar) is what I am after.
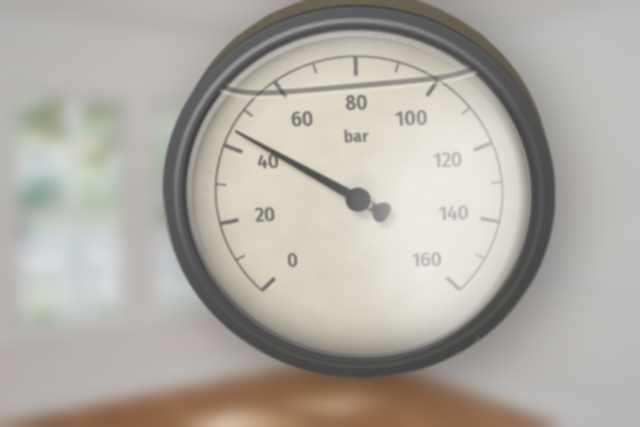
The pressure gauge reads 45 (bar)
